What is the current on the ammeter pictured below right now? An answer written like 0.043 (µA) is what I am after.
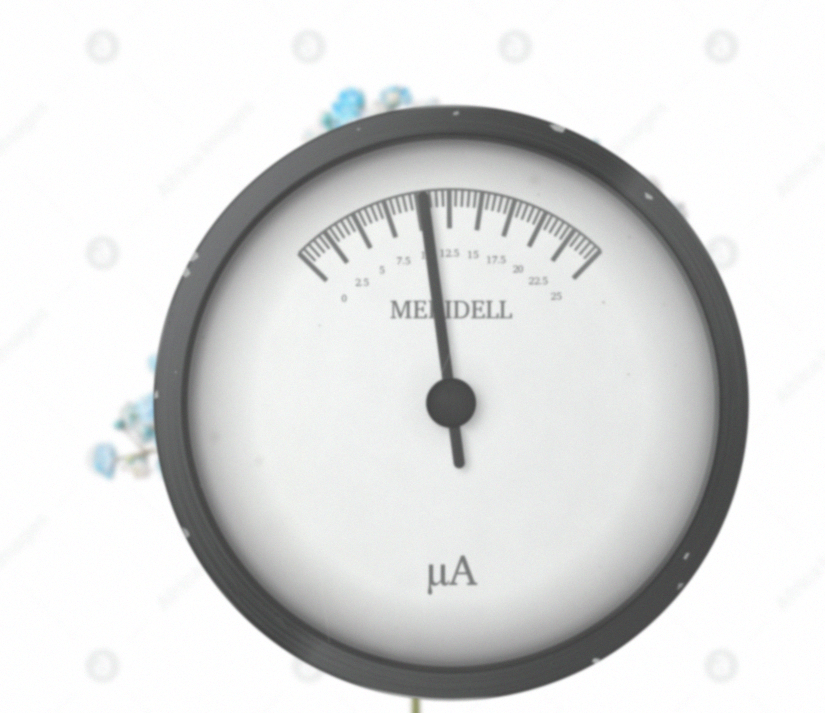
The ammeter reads 10.5 (µA)
